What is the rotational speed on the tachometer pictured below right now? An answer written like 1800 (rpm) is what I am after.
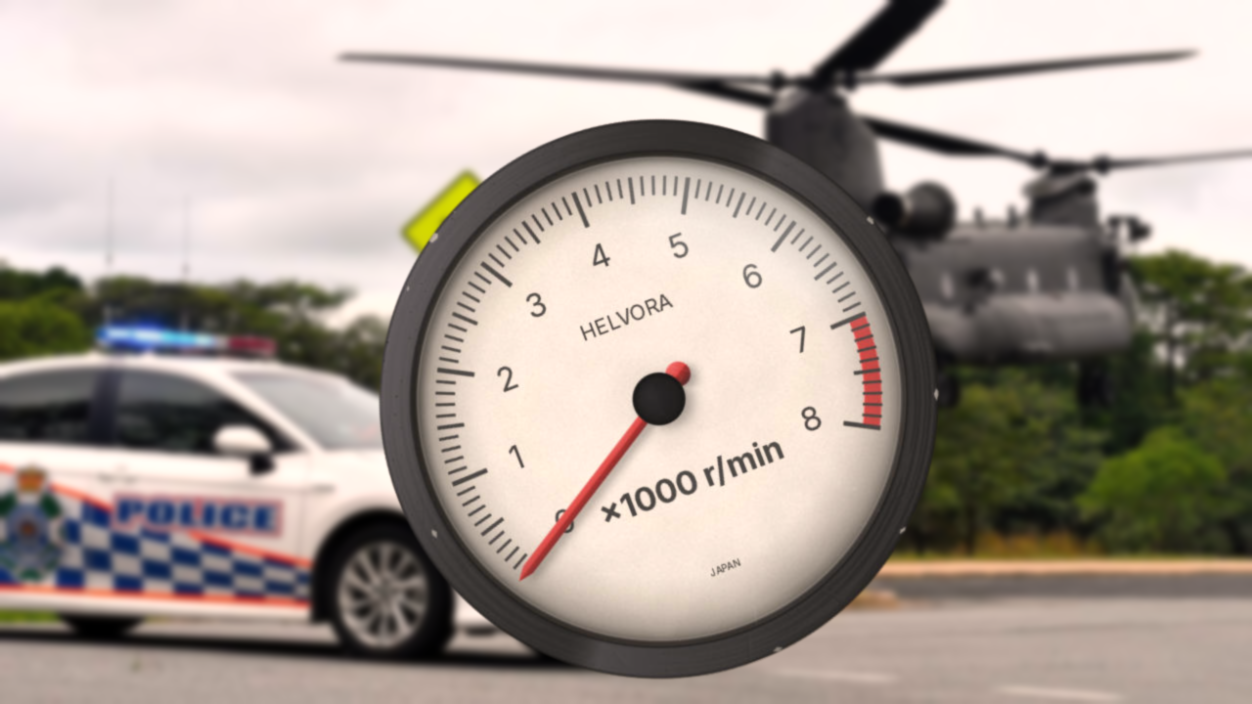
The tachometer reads 0 (rpm)
